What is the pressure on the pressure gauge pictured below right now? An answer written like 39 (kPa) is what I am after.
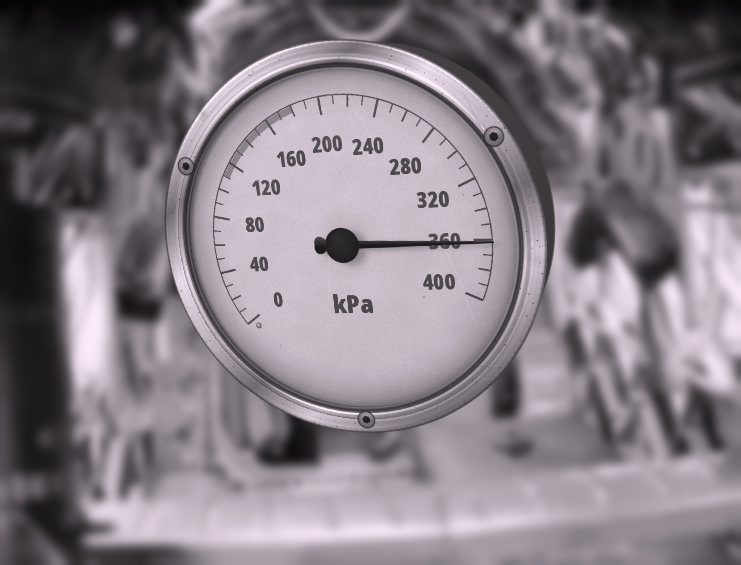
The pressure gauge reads 360 (kPa)
